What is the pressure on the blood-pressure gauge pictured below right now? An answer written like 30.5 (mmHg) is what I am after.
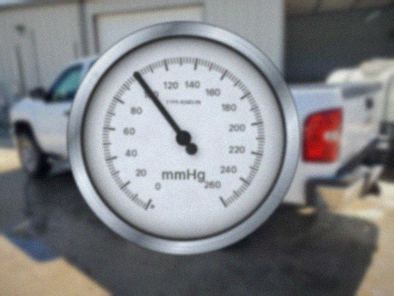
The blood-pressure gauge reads 100 (mmHg)
